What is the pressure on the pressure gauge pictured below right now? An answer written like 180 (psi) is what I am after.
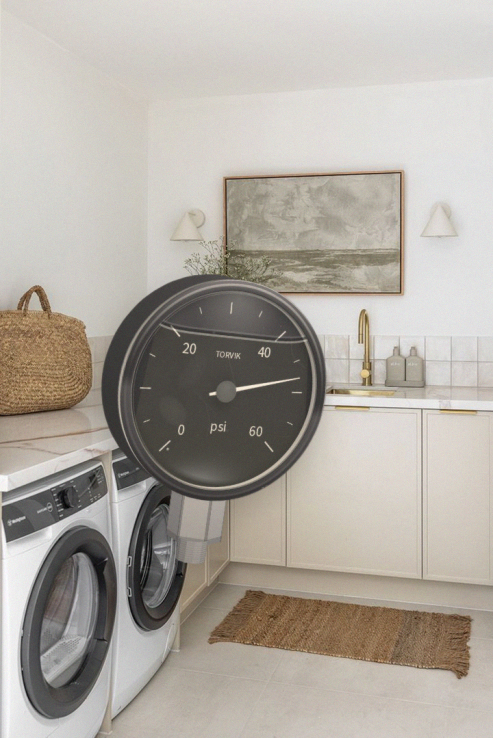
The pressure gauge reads 47.5 (psi)
